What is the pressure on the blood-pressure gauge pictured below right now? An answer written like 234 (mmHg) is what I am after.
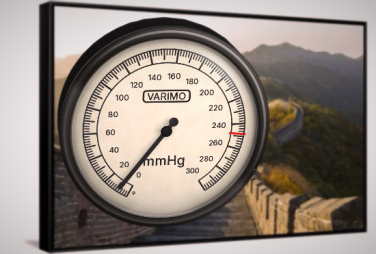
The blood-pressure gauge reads 10 (mmHg)
